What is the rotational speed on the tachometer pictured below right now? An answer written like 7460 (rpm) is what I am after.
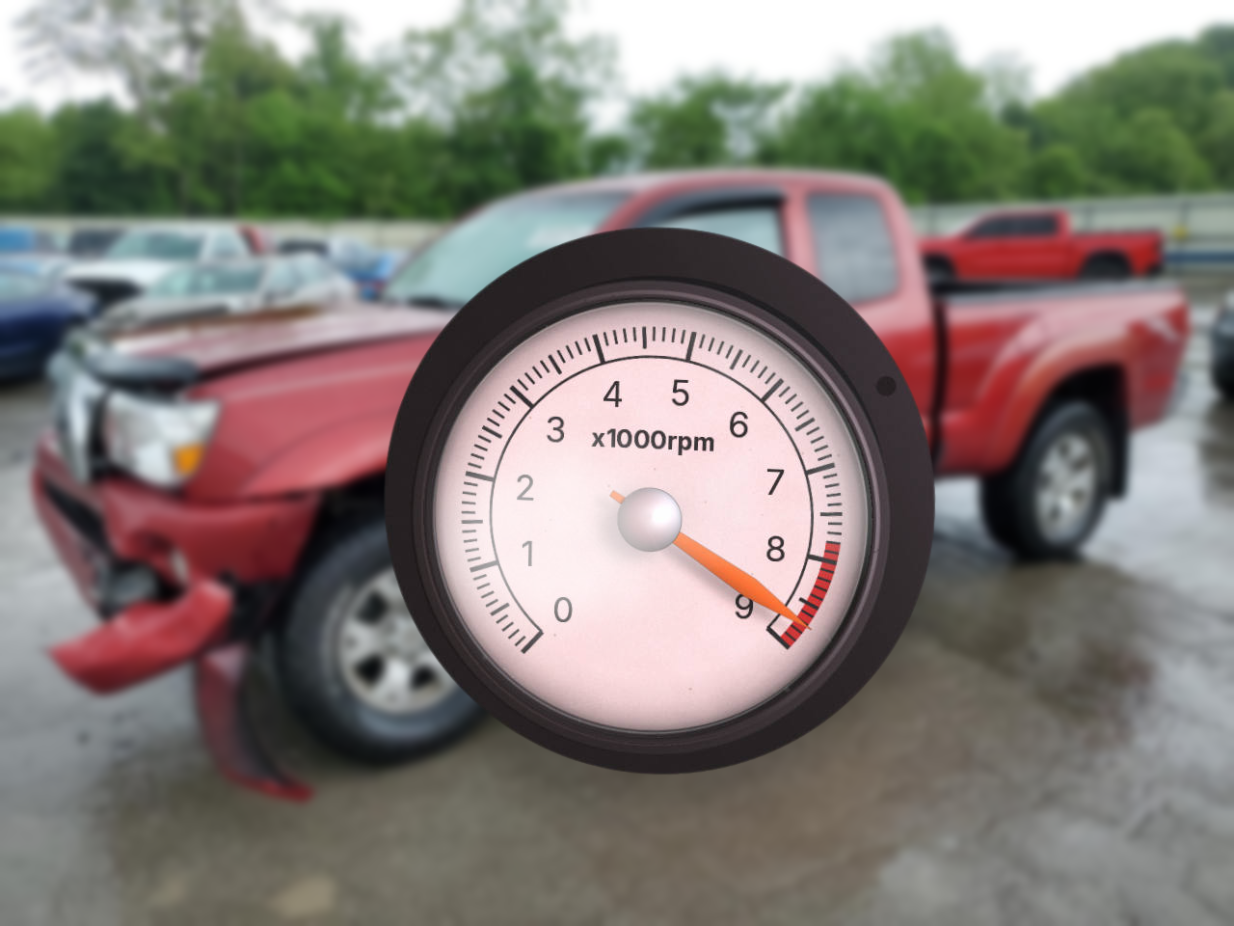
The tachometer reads 8700 (rpm)
